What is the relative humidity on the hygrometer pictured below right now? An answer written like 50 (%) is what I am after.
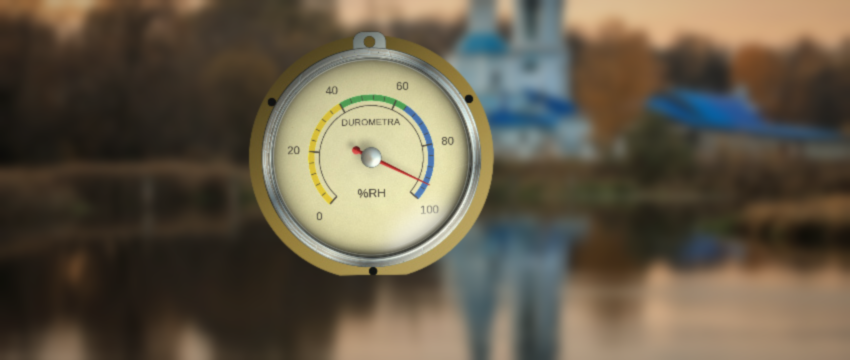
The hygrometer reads 94 (%)
